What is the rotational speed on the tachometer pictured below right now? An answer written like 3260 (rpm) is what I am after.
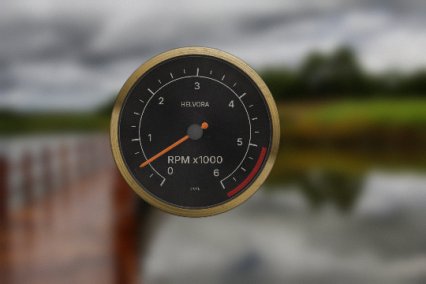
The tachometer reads 500 (rpm)
